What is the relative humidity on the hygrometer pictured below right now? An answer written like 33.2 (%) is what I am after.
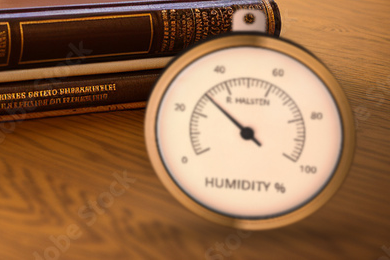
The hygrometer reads 30 (%)
